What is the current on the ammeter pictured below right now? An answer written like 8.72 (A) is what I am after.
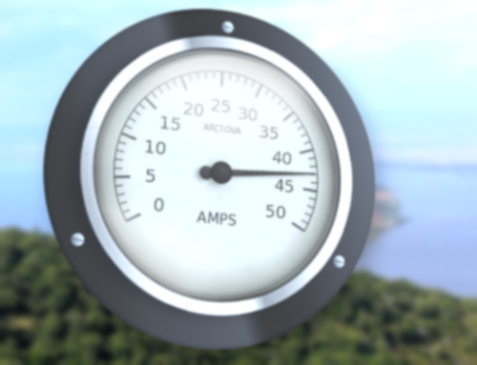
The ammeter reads 43 (A)
